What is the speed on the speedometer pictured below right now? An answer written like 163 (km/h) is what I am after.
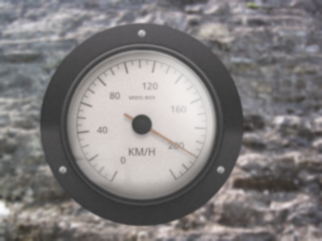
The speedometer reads 200 (km/h)
